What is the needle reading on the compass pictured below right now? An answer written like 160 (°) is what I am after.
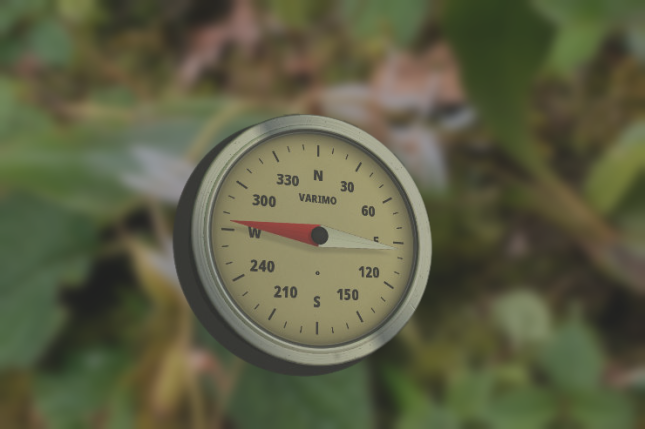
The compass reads 275 (°)
